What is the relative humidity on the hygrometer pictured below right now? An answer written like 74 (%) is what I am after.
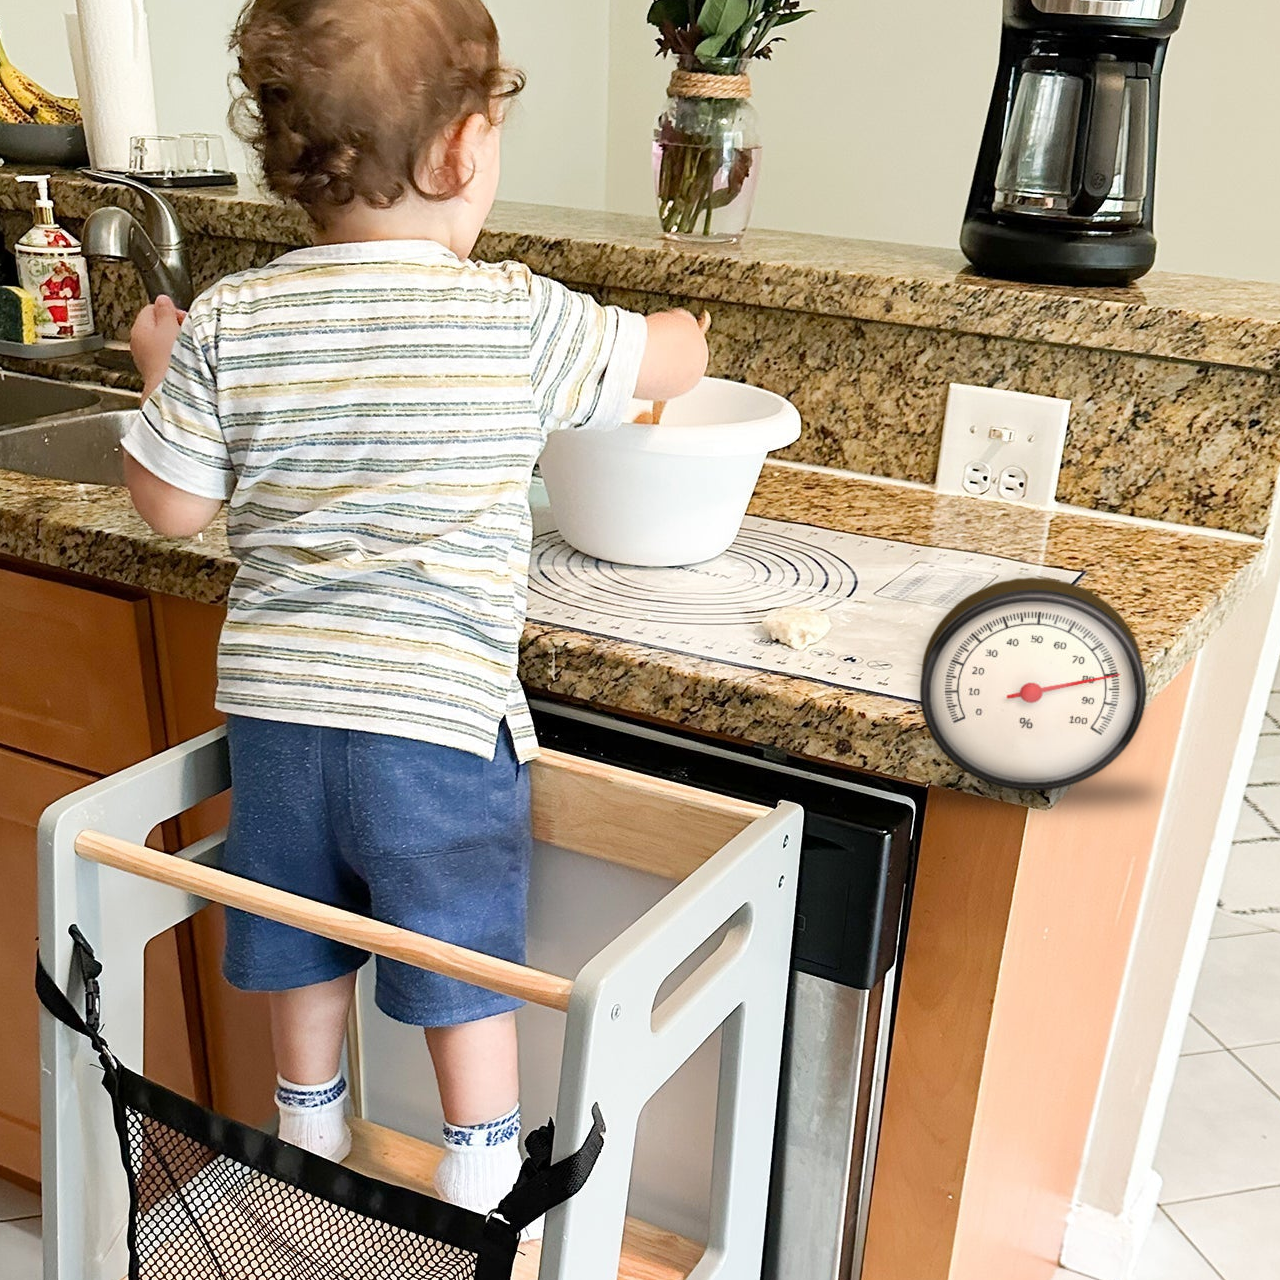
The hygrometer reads 80 (%)
